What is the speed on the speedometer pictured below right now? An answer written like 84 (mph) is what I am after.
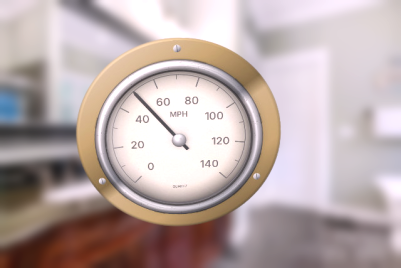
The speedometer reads 50 (mph)
